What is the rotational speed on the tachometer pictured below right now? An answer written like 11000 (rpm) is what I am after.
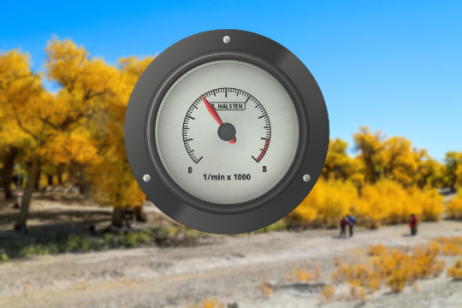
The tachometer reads 3000 (rpm)
